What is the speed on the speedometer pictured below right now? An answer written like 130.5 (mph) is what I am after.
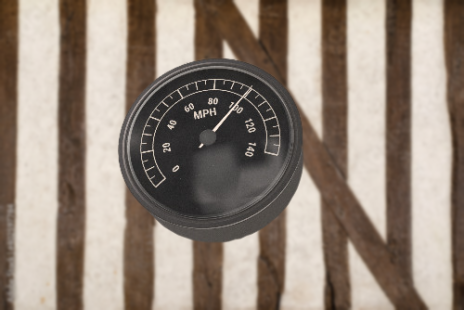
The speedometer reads 100 (mph)
